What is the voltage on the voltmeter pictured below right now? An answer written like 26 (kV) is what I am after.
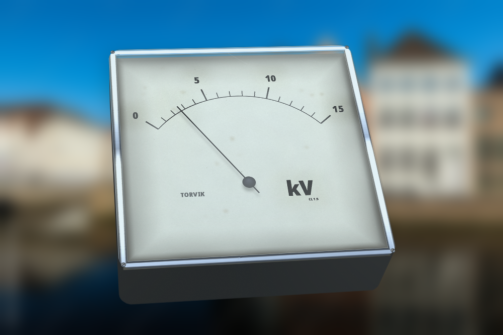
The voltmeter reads 2.5 (kV)
